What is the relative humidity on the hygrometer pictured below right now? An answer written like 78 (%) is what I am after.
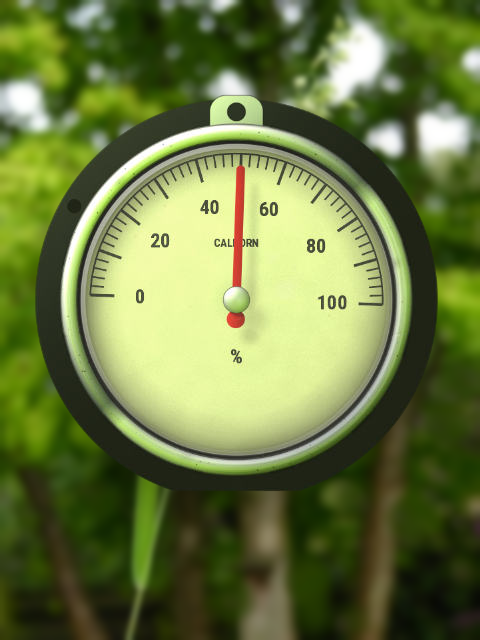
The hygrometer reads 50 (%)
